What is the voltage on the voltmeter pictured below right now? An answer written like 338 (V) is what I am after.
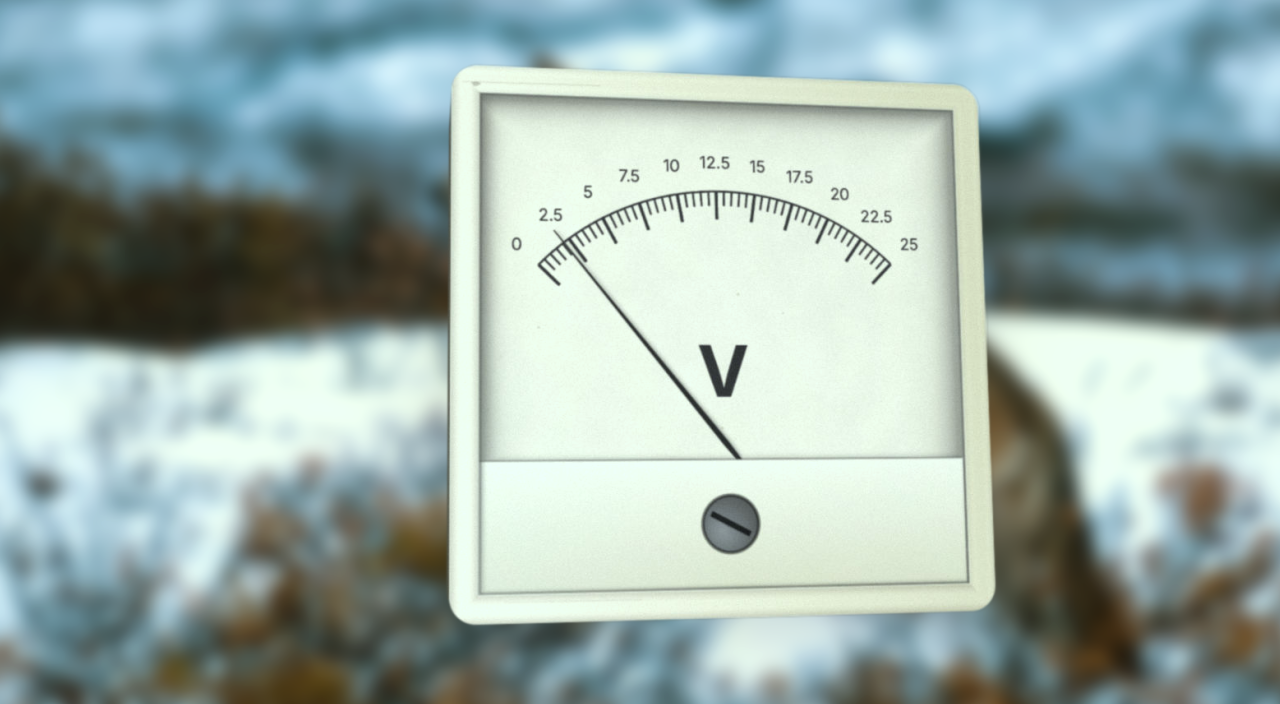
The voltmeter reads 2 (V)
